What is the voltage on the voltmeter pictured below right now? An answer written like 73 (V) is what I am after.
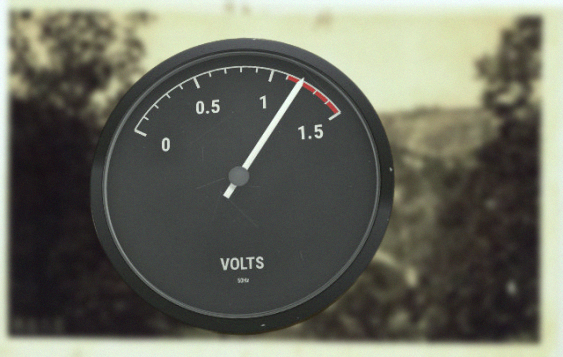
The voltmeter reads 1.2 (V)
